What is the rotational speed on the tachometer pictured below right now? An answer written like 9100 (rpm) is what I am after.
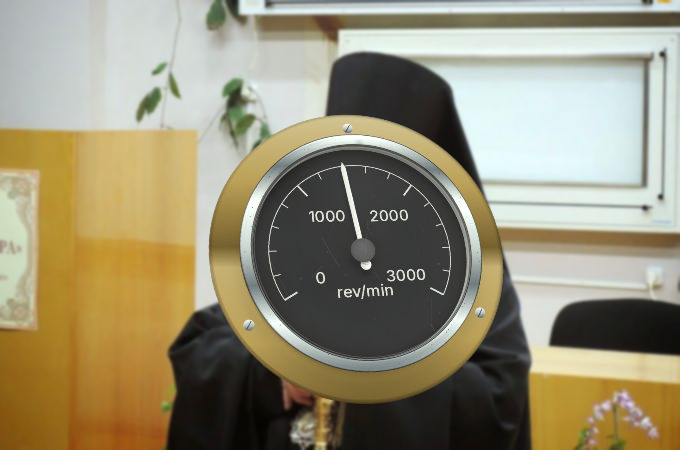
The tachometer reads 1400 (rpm)
